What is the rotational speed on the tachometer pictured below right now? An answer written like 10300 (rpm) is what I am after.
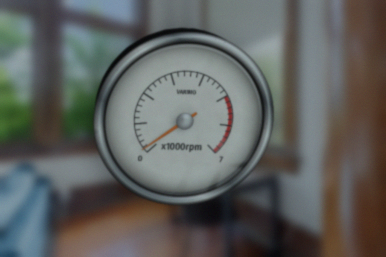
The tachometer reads 200 (rpm)
